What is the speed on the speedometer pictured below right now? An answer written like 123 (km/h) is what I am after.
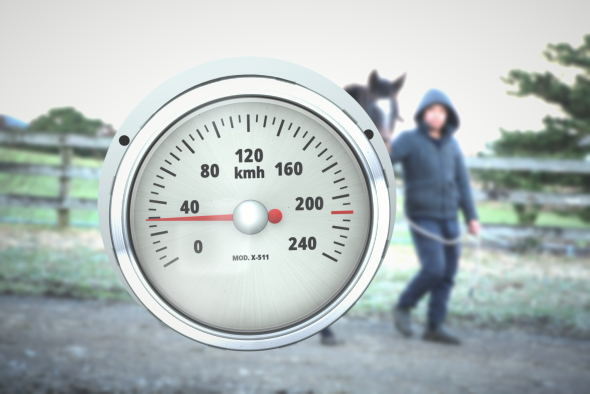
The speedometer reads 30 (km/h)
